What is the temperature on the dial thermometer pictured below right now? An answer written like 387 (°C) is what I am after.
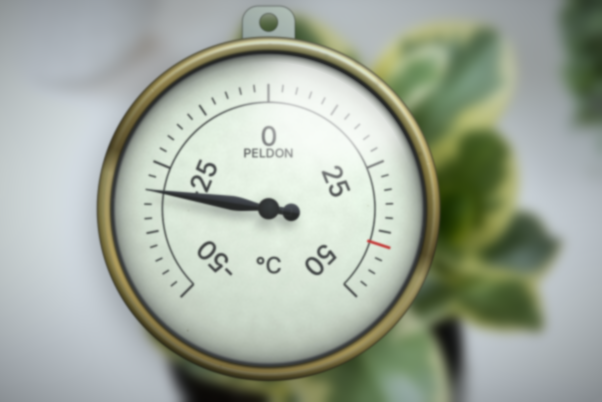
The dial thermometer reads -30 (°C)
